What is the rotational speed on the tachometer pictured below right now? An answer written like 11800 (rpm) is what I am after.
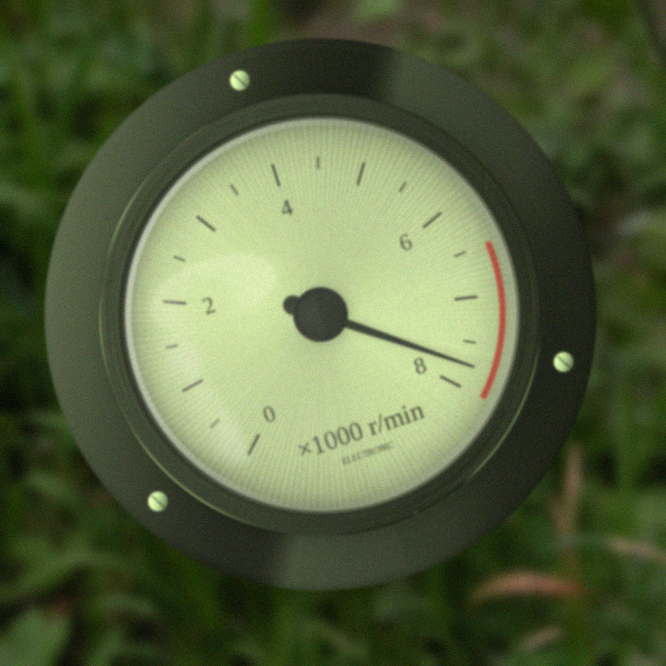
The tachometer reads 7750 (rpm)
